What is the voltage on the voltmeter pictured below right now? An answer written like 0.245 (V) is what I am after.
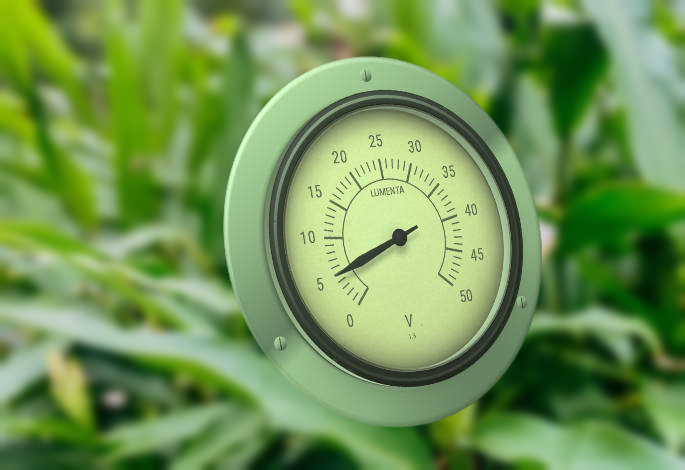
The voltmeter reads 5 (V)
